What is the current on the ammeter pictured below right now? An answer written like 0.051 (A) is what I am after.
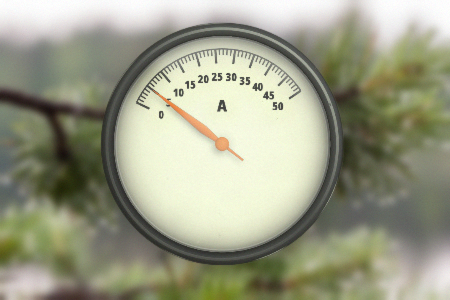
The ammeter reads 5 (A)
